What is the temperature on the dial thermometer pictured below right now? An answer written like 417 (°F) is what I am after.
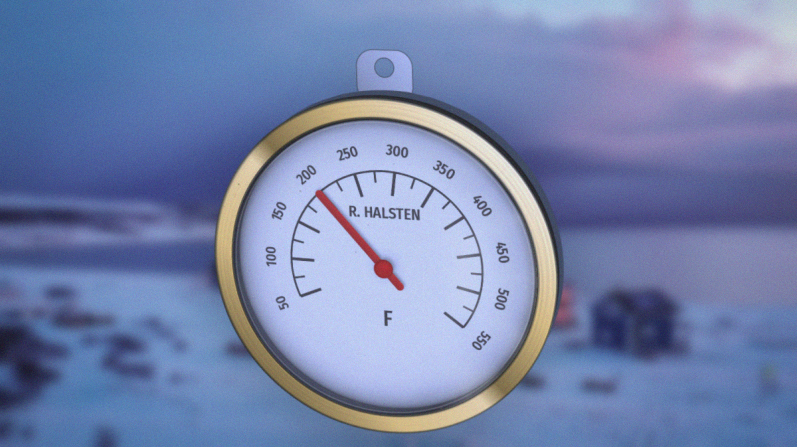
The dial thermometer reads 200 (°F)
